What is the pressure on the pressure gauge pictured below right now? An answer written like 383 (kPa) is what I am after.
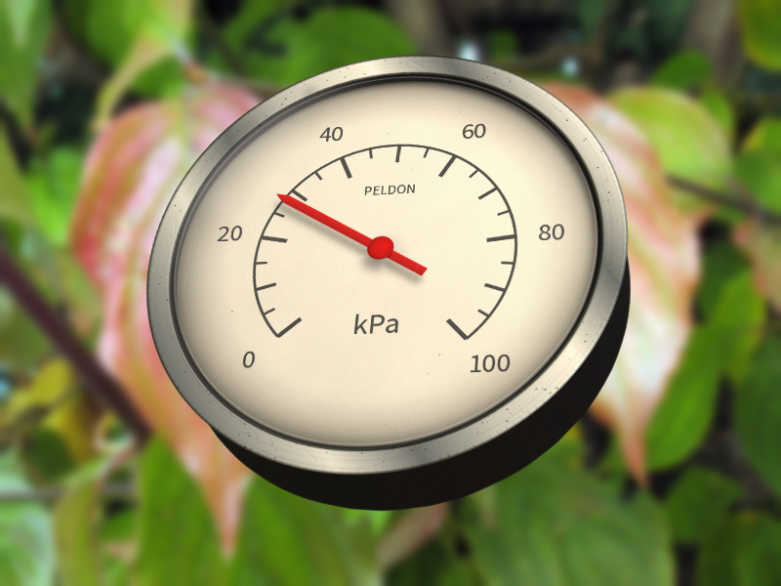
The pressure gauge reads 27.5 (kPa)
